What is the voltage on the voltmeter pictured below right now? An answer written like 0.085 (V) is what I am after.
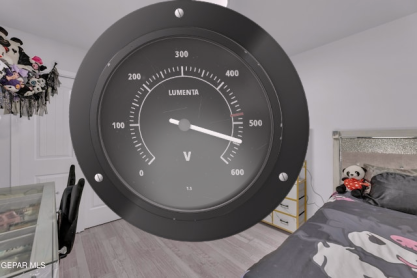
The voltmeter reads 540 (V)
